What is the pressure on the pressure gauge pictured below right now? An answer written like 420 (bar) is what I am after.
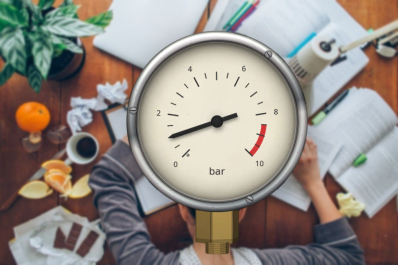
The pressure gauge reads 1 (bar)
